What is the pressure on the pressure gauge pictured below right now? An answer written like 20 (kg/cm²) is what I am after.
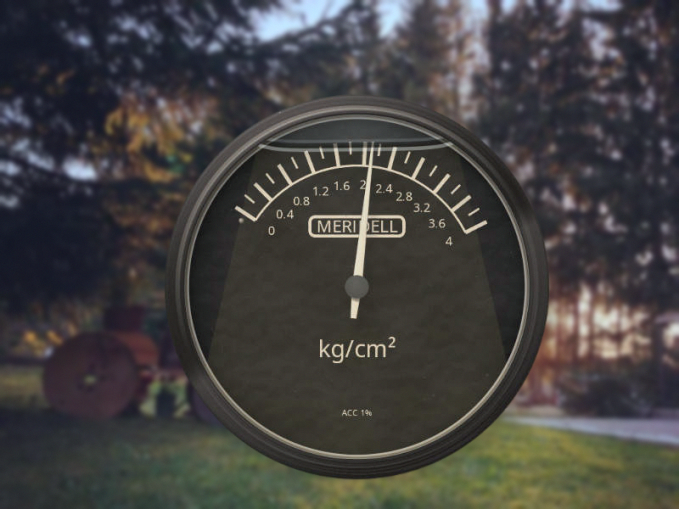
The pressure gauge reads 2.1 (kg/cm²)
